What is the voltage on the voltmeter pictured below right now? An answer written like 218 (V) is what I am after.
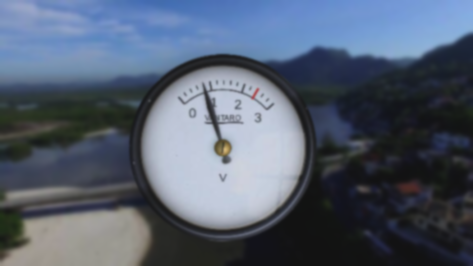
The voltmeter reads 0.8 (V)
